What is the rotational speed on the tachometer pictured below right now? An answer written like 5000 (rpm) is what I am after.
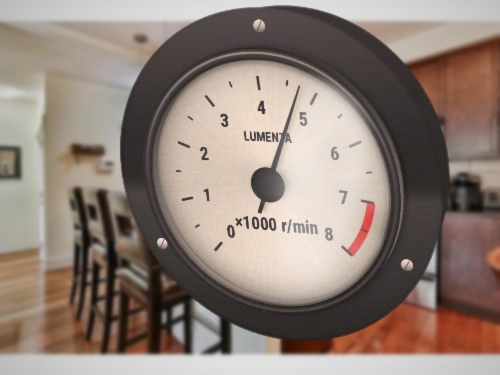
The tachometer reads 4750 (rpm)
